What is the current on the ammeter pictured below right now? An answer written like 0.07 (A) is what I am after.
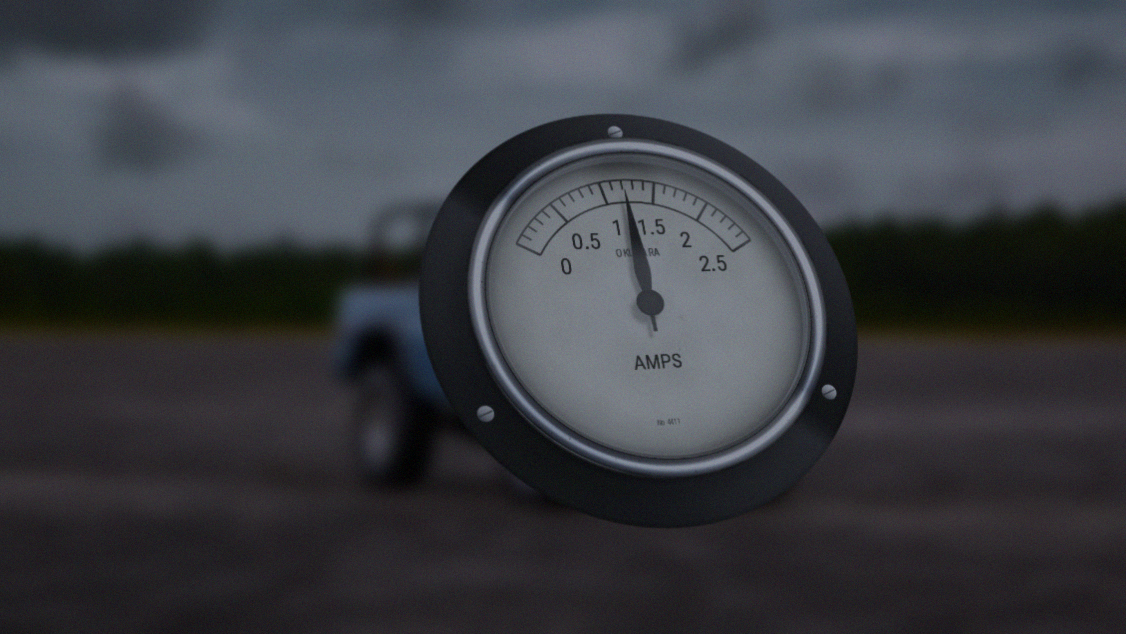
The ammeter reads 1.2 (A)
